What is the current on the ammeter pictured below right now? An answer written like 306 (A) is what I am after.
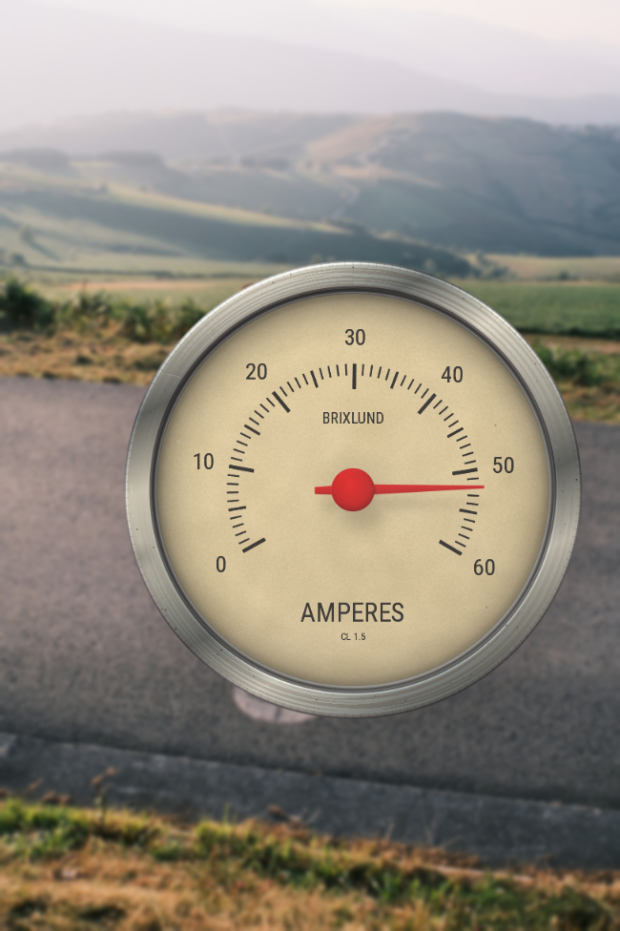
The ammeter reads 52 (A)
